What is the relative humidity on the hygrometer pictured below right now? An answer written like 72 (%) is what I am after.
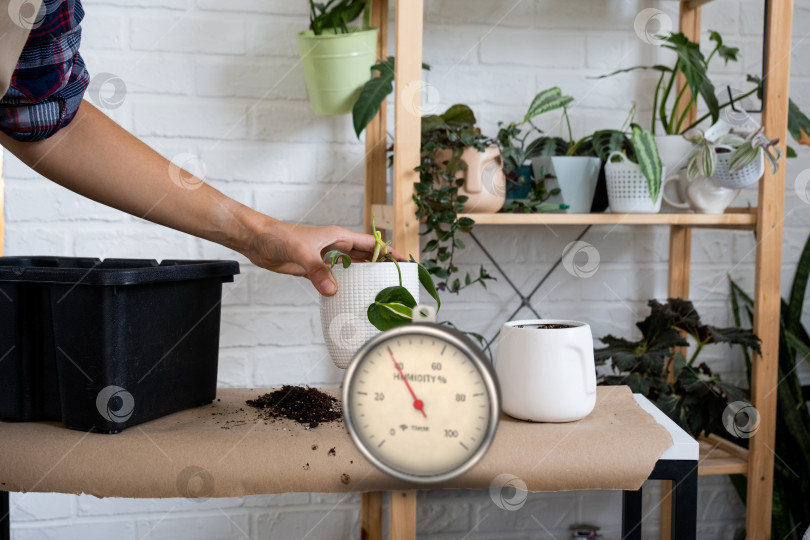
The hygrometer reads 40 (%)
